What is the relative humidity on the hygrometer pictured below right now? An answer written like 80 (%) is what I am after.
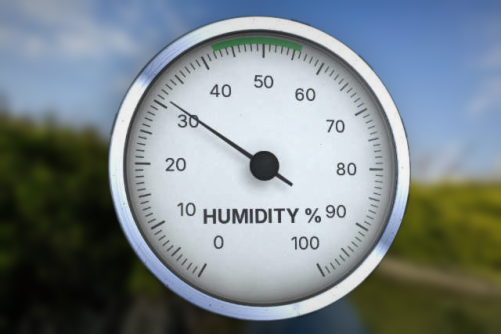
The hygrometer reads 31 (%)
